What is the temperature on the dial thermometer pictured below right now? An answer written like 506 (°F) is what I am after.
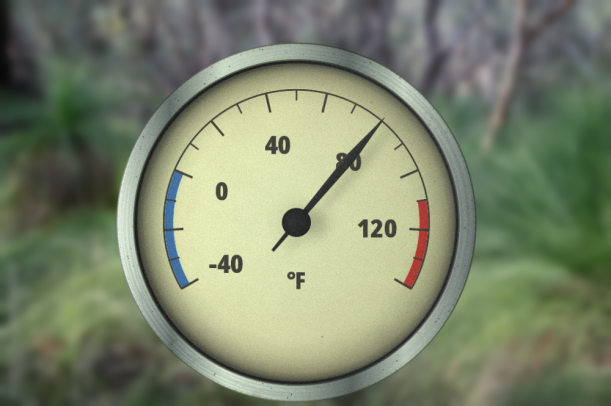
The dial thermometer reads 80 (°F)
